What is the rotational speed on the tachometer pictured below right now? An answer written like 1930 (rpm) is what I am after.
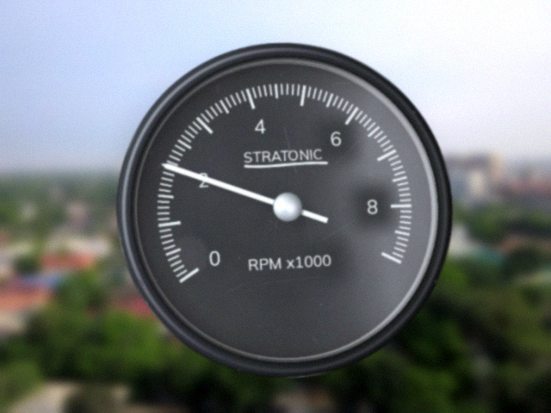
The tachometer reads 2000 (rpm)
